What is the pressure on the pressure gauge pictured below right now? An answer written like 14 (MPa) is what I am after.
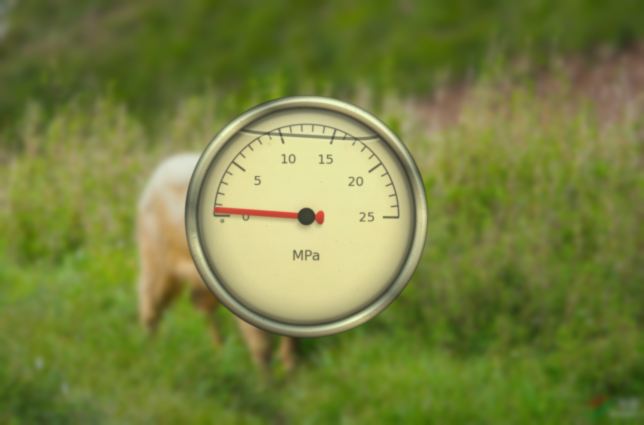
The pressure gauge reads 0.5 (MPa)
